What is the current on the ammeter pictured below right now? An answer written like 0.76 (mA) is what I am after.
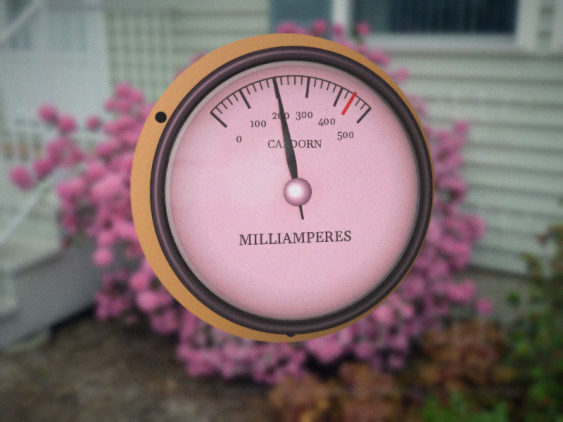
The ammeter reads 200 (mA)
